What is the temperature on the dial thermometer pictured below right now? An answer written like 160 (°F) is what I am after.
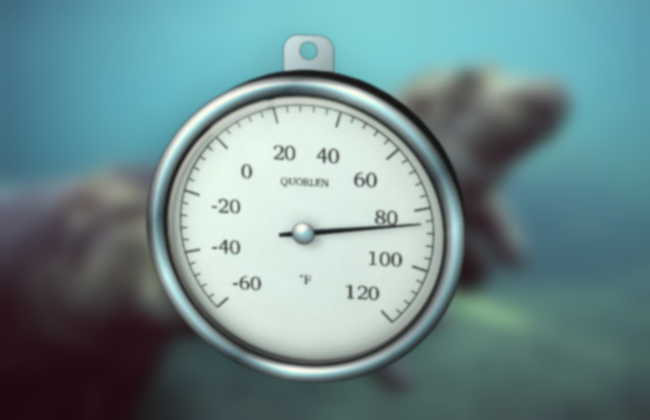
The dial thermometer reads 84 (°F)
